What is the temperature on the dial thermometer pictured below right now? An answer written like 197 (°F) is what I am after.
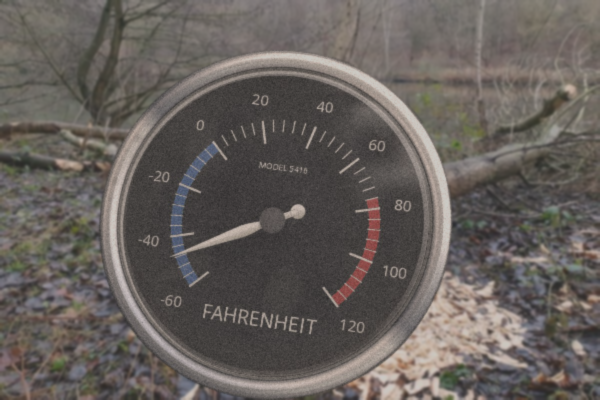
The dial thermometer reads -48 (°F)
